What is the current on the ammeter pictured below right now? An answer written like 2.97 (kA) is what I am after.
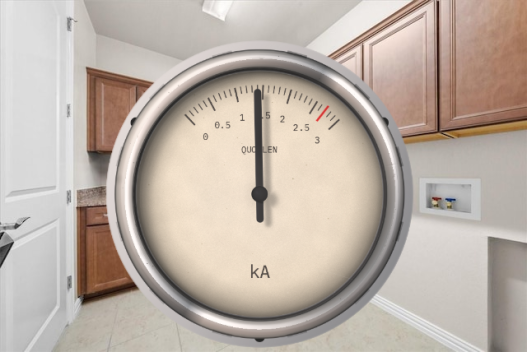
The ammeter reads 1.4 (kA)
